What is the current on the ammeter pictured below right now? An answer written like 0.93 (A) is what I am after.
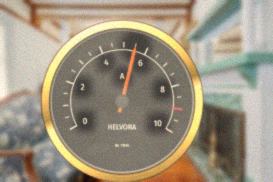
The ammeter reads 5.5 (A)
